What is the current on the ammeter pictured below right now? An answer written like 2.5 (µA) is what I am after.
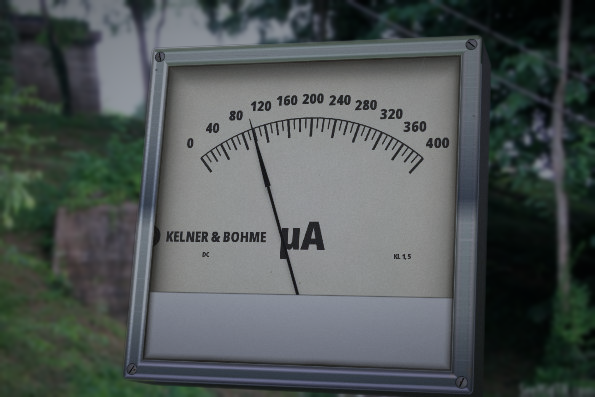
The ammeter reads 100 (µA)
